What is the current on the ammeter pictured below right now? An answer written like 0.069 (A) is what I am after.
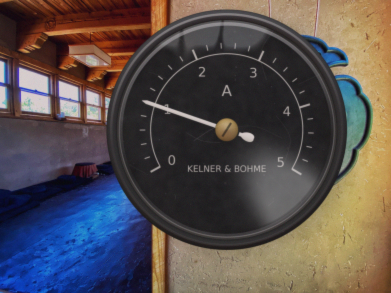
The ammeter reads 1 (A)
